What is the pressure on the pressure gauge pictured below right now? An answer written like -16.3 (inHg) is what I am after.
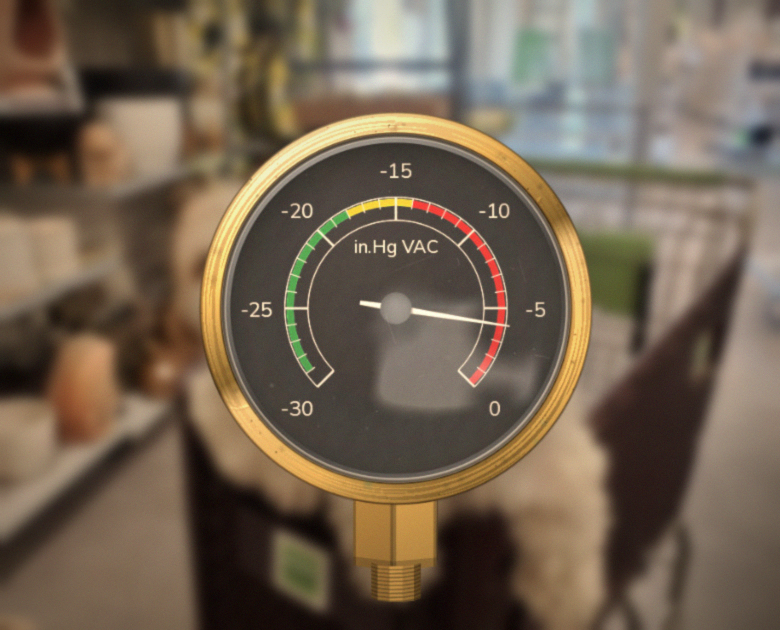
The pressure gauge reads -4 (inHg)
